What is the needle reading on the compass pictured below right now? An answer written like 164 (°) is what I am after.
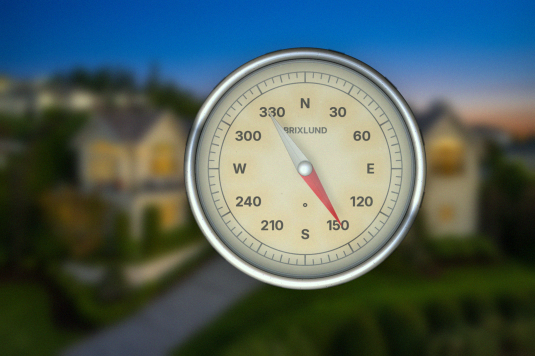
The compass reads 147.5 (°)
